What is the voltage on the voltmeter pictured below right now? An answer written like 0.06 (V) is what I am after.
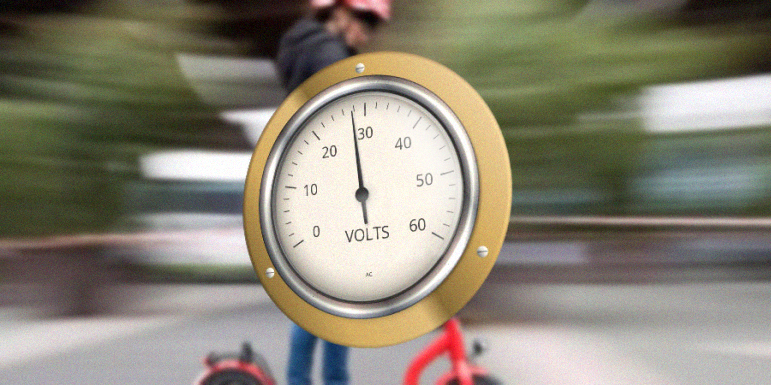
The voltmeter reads 28 (V)
